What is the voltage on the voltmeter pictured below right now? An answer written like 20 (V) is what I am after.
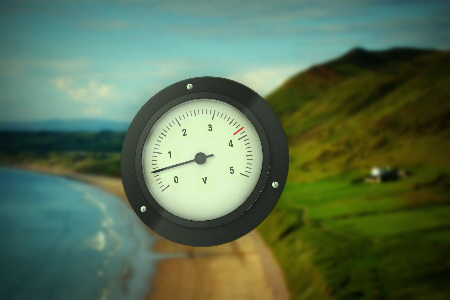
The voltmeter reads 0.5 (V)
